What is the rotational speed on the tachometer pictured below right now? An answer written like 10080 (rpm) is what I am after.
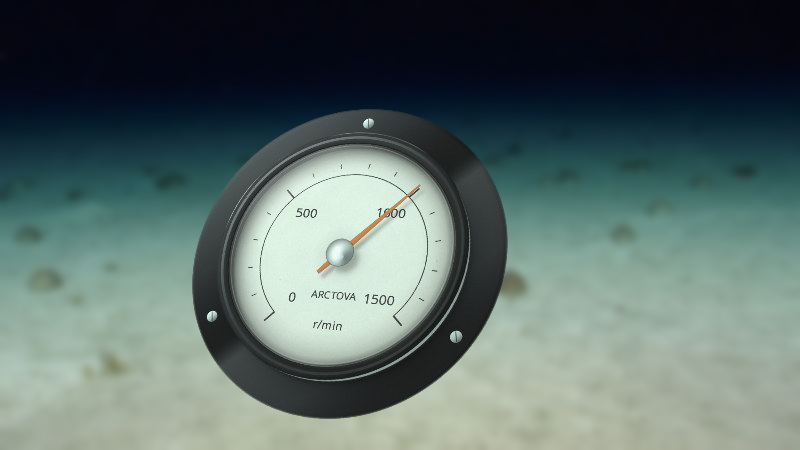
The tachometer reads 1000 (rpm)
